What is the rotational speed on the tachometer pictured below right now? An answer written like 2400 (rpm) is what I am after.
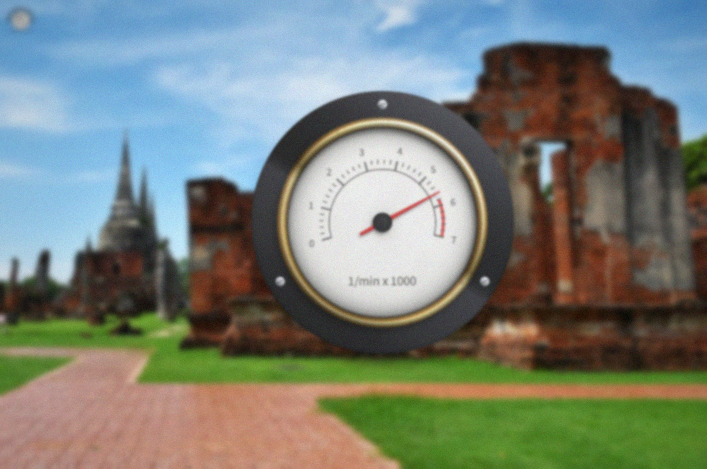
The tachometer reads 5600 (rpm)
